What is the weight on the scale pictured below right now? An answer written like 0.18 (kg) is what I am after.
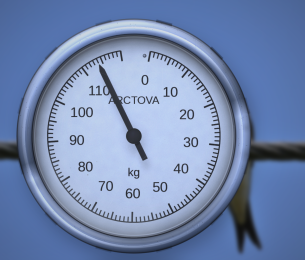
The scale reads 114 (kg)
